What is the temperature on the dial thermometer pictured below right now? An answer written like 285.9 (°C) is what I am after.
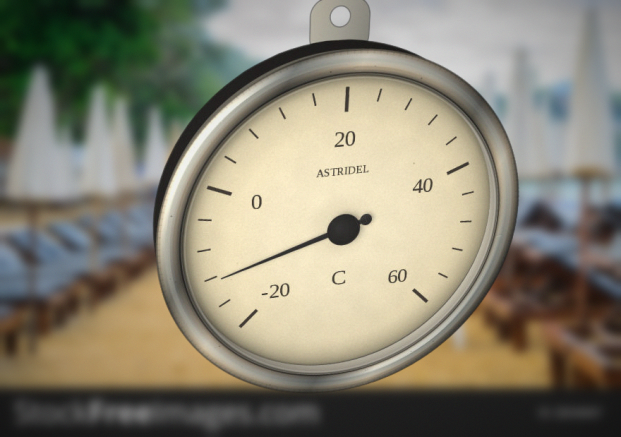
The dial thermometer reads -12 (°C)
